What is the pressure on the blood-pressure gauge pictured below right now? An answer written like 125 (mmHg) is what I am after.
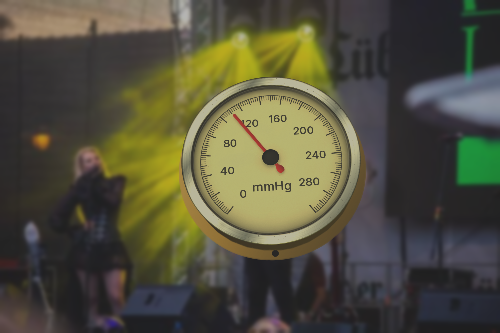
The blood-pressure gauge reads 110 (mmHg)
